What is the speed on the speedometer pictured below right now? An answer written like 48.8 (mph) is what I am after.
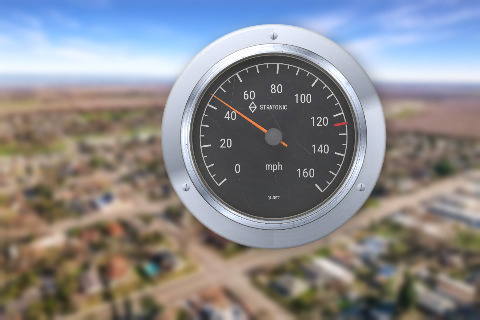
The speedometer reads 45 (mph)
